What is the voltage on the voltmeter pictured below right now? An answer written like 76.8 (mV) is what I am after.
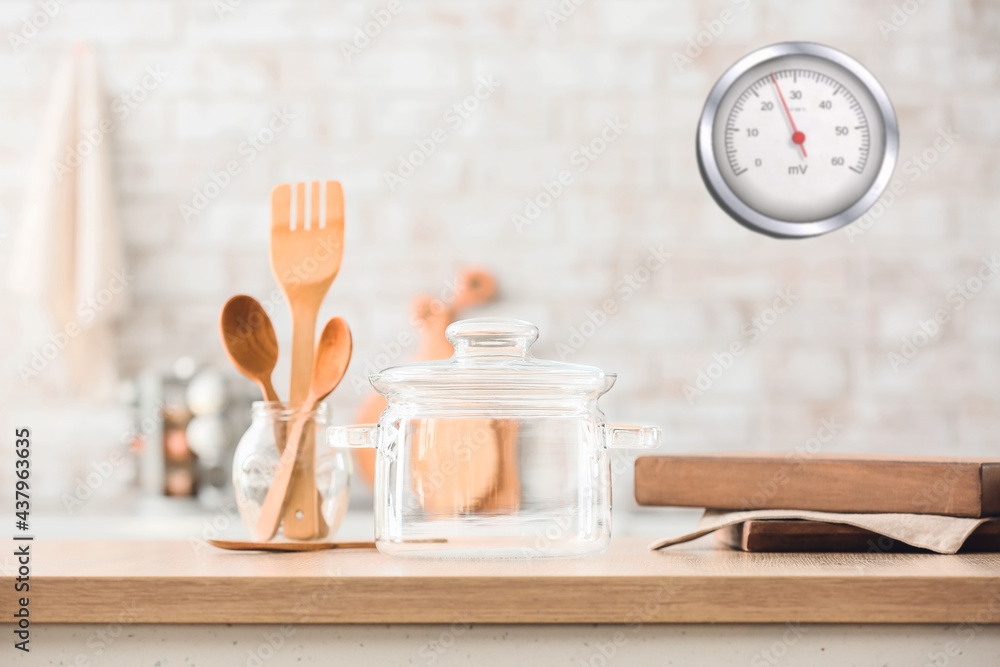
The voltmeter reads 25 (mV)
